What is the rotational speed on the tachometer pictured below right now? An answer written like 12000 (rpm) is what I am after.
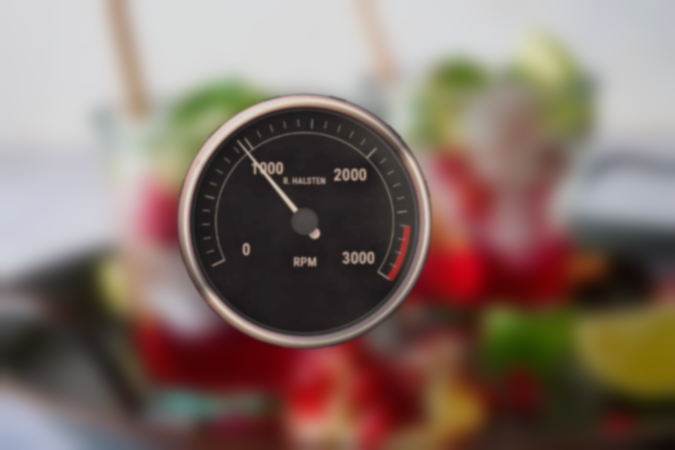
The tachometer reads 950 (rpm)
